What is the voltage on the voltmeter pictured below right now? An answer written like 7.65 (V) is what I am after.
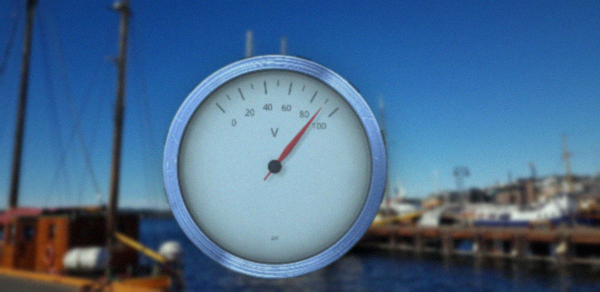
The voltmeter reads 90 (V)
